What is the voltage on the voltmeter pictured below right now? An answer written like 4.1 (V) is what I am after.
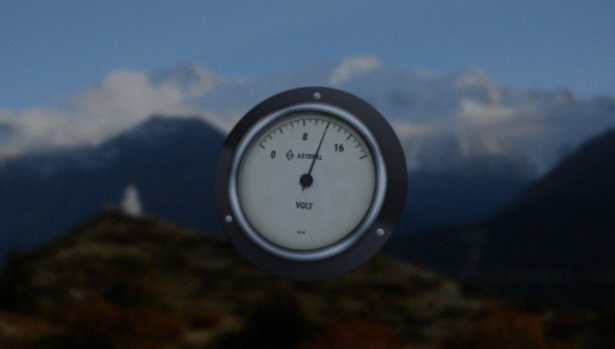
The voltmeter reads 12 (V)
